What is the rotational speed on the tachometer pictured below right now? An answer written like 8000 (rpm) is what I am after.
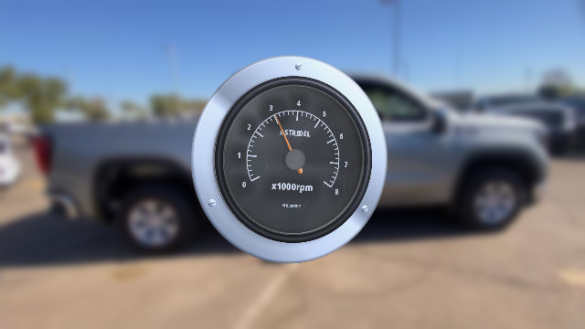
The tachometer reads 3000 (rpm)
